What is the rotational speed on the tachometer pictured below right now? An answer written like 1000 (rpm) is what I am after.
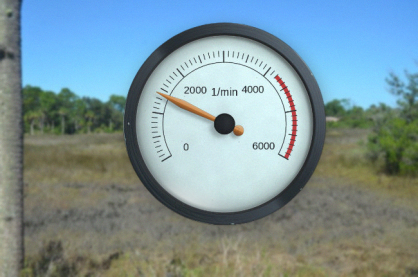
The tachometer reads 1400 (rpm)
